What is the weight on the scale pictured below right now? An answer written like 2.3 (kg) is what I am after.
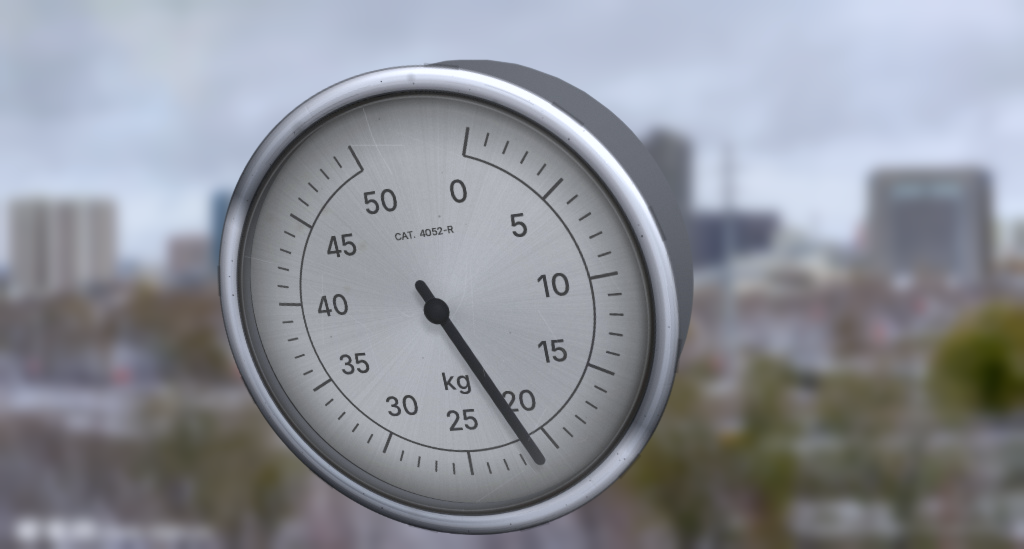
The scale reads 21 (kg)
